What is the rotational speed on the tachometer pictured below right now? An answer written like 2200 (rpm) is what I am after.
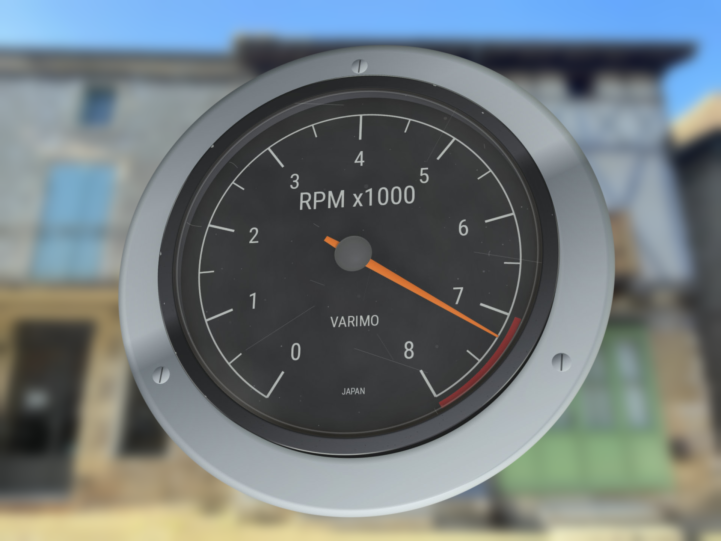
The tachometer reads 7250 (rpm)
